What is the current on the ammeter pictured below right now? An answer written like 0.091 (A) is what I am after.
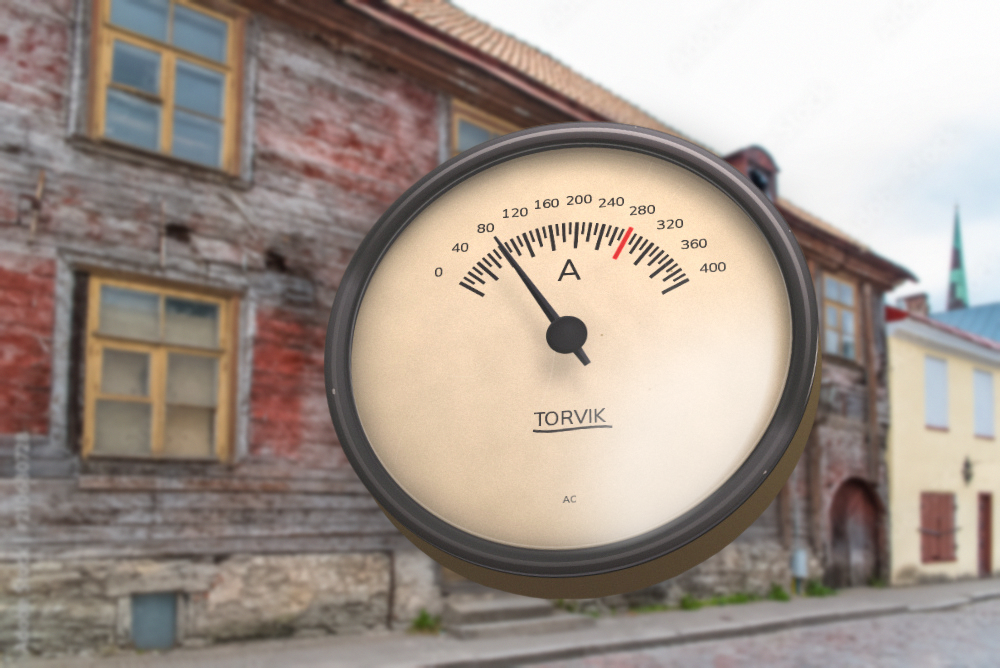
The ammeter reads 80 (A)
